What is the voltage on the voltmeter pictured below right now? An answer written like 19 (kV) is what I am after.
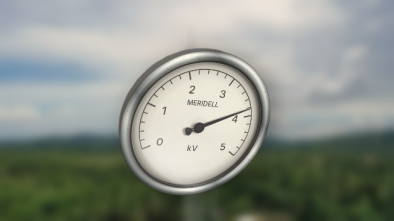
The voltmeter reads 3.8 (kV)
